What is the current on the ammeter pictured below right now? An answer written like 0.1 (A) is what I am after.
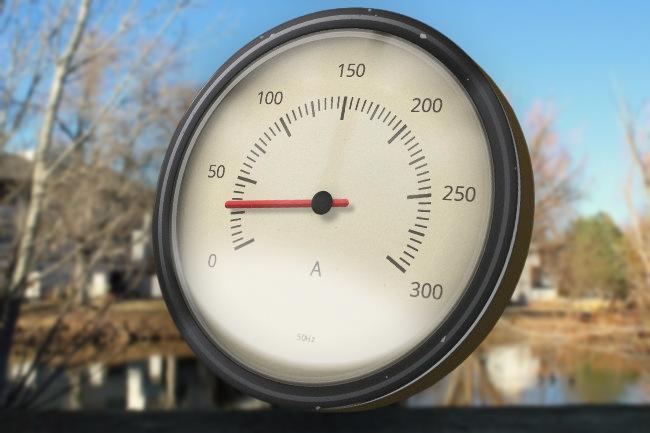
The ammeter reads 30 (A)
